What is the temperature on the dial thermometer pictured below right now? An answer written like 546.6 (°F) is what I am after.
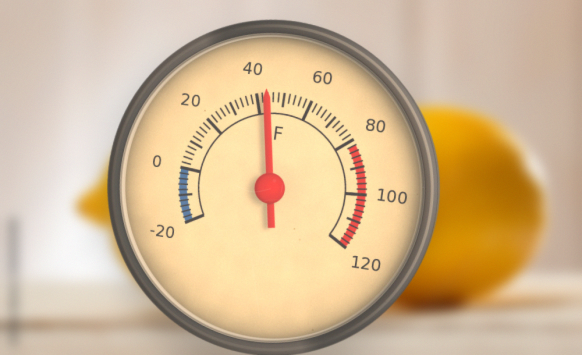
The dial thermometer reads 44 (°F)
